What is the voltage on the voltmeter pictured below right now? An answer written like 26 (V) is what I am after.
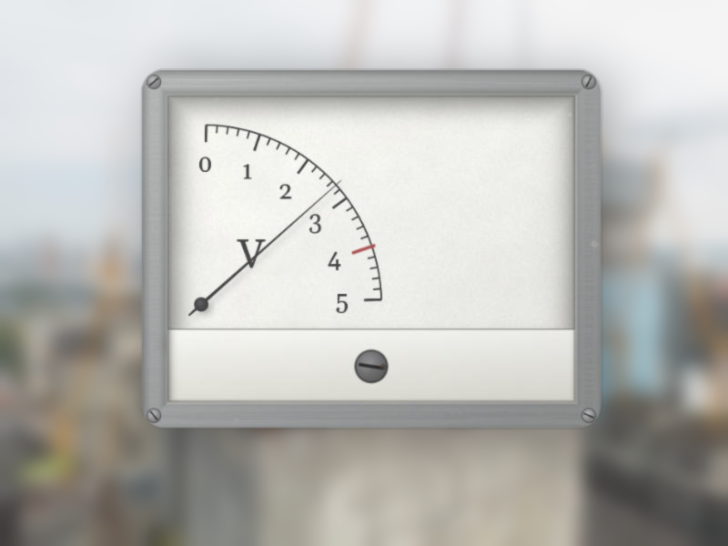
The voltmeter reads 2.7 (V)
